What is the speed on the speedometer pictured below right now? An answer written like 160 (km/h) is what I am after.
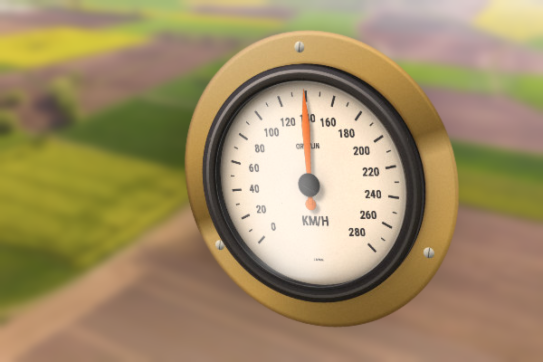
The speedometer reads 140 (km/h)
